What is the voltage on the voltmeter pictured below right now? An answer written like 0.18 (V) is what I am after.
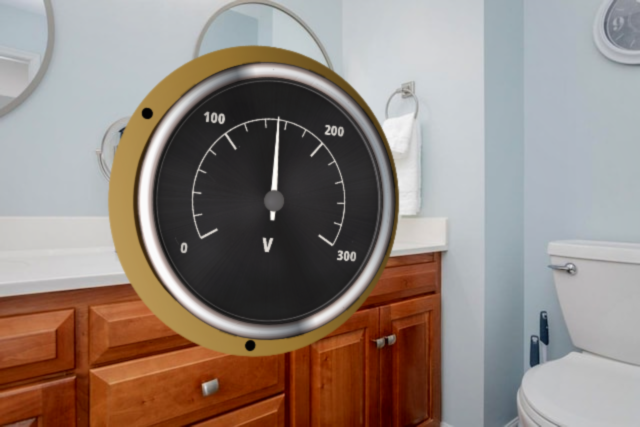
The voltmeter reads 150 (V)
